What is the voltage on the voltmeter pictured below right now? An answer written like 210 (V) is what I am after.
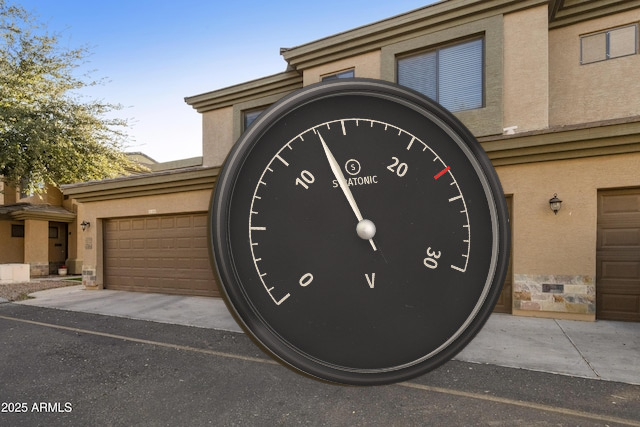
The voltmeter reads 13 (V)
